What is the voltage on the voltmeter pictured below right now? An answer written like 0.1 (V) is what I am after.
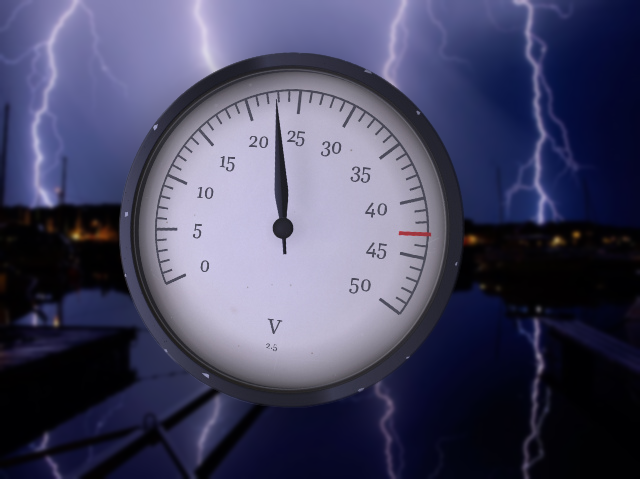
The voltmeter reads 23 (V)
